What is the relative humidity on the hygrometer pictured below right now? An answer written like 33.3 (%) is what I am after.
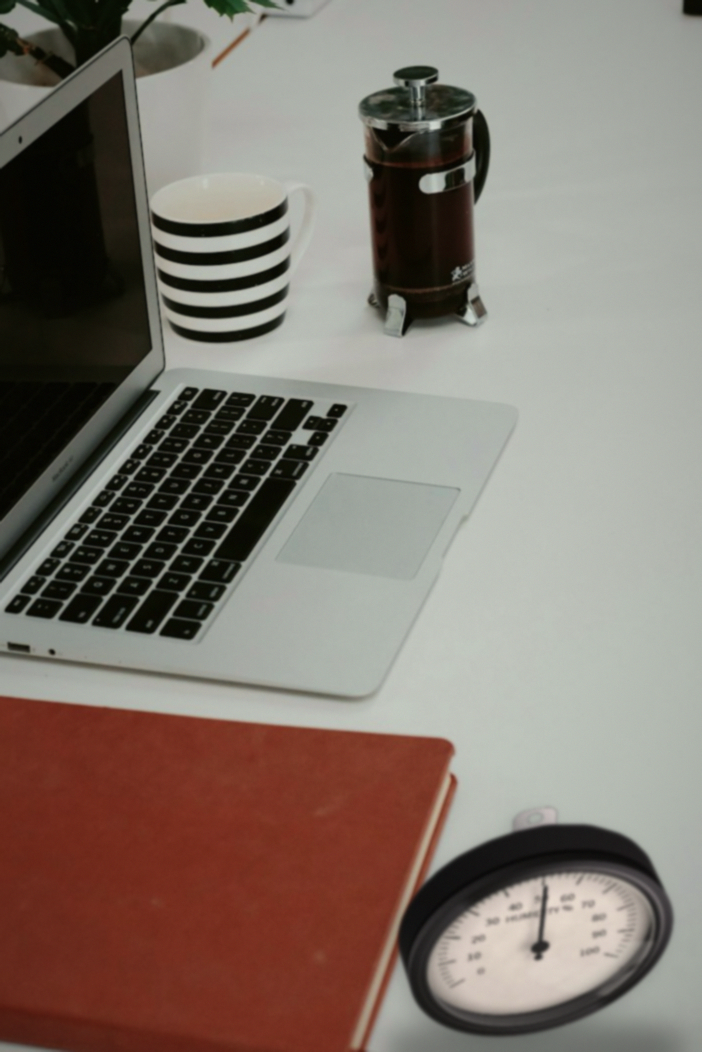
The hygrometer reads 50 (%)
